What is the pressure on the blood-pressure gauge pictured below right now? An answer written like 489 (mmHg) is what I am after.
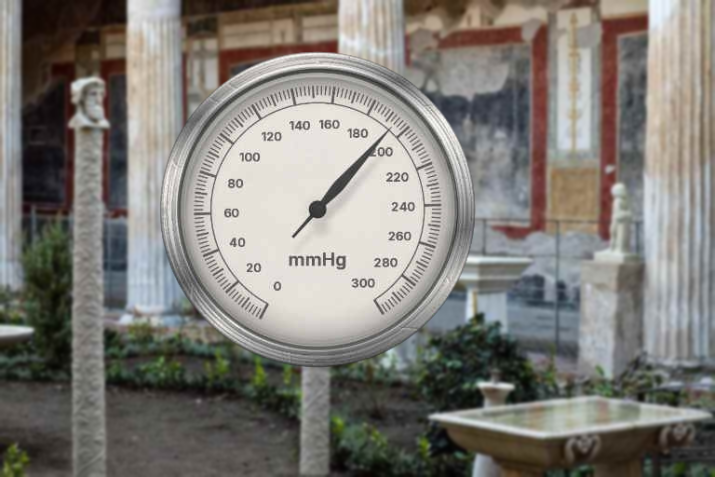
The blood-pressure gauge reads 194 (mmHg)
